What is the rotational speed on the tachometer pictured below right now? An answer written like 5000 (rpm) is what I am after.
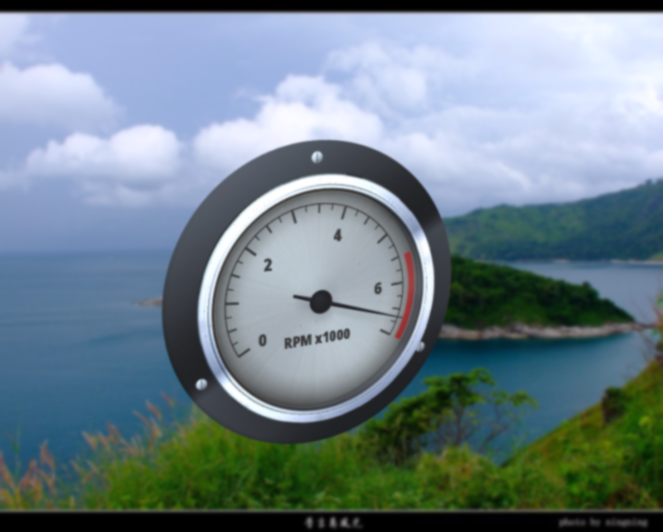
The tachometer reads 6625 (rpm)
